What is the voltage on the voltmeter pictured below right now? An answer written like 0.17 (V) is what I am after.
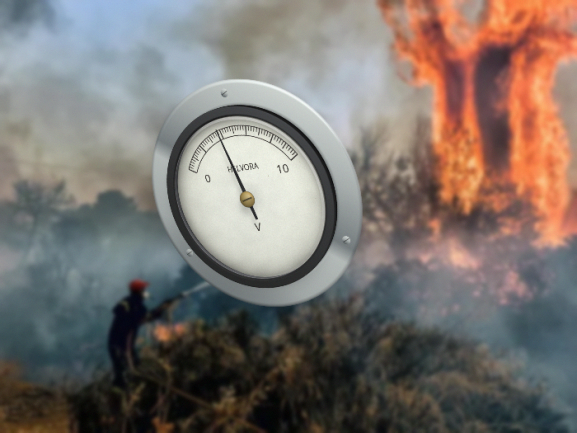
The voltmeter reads 4 (V)
